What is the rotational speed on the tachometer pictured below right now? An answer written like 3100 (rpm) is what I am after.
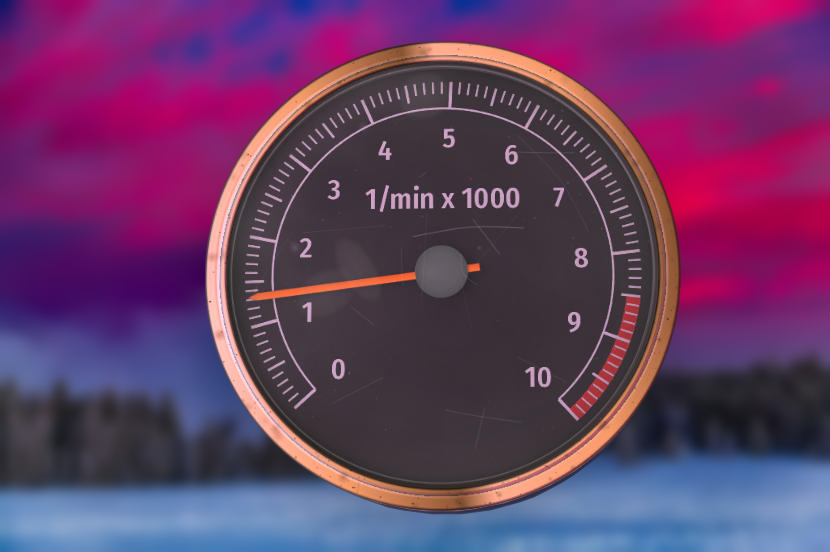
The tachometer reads 1300 (rpm)
